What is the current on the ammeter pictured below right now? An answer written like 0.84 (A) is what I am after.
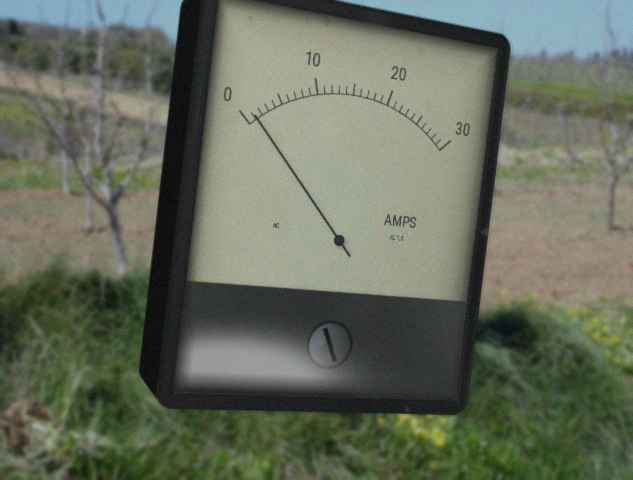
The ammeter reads 1 (A)
